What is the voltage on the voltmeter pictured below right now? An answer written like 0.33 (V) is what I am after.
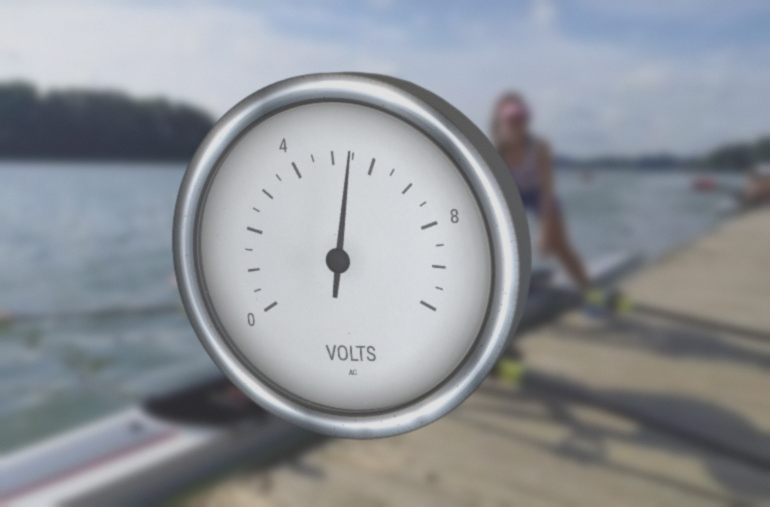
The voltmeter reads 5.5 (V)
